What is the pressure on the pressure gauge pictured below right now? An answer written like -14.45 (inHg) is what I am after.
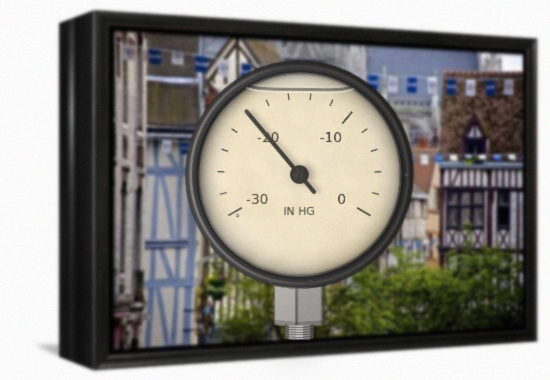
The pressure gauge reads -20 (inHg)
